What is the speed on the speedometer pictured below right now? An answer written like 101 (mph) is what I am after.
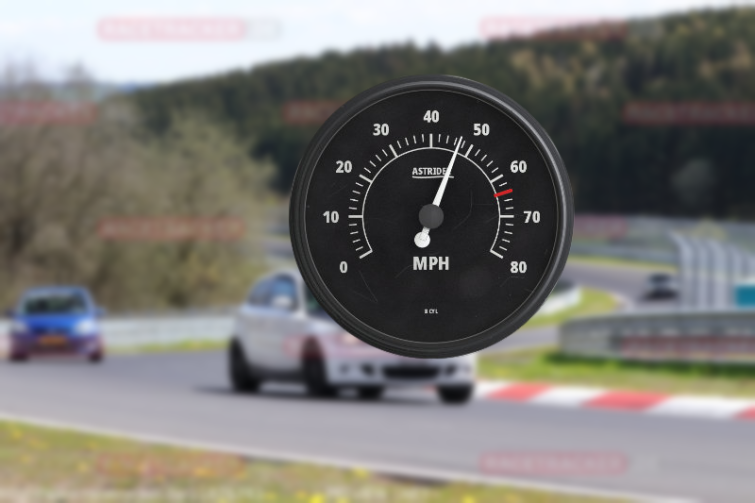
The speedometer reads 47 (mph)
